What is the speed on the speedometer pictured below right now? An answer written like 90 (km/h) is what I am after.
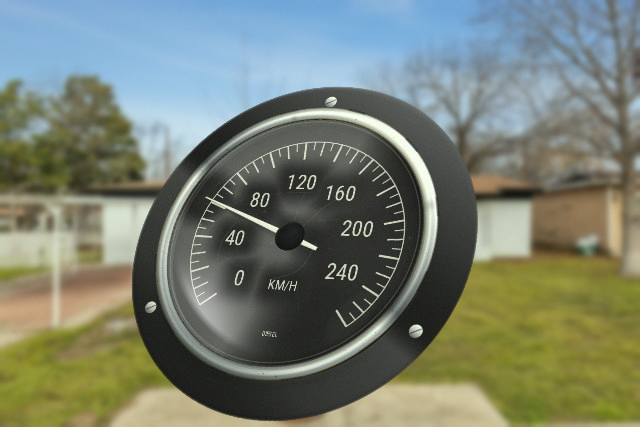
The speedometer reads 60 (km/h)
